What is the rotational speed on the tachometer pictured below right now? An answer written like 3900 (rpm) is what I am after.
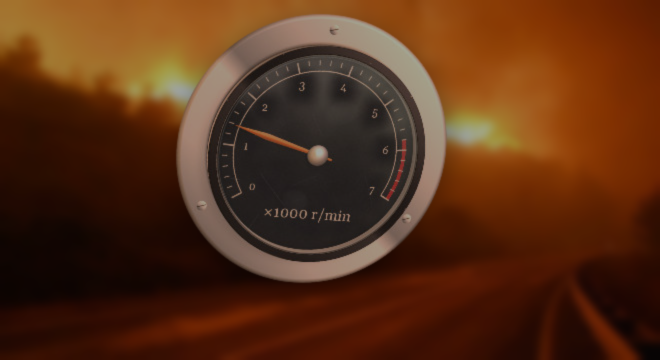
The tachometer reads 1400 (rpm)
